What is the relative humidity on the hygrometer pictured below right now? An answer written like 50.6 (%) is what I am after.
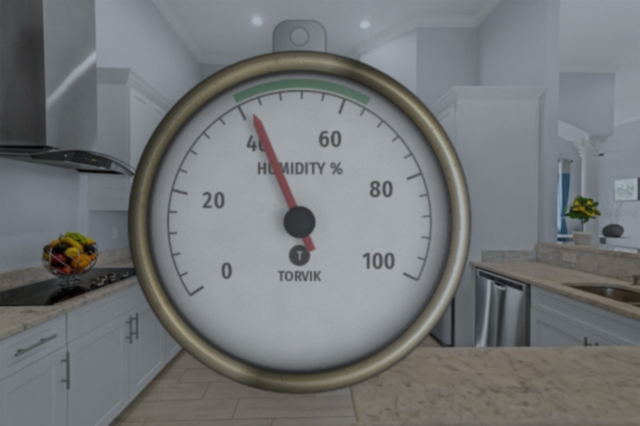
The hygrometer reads 42 (%)
